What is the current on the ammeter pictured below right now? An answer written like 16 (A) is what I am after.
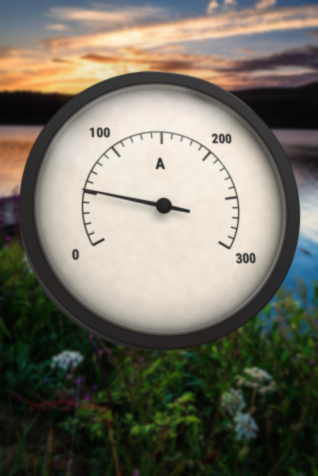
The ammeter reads 50 (A)
